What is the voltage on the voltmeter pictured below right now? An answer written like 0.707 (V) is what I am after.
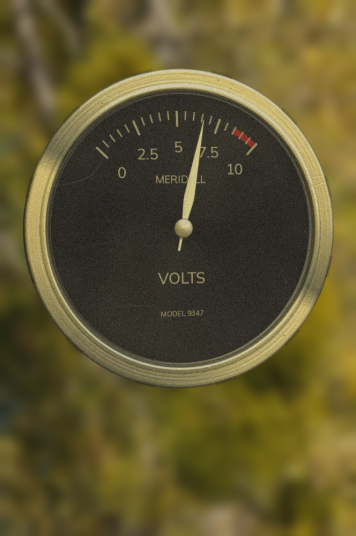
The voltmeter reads 6.5 (V)
